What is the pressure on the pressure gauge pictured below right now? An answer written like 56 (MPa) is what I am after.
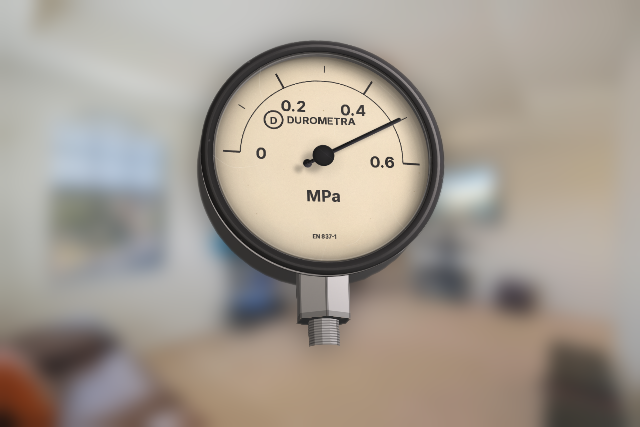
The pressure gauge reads 0.5 (MPa)
